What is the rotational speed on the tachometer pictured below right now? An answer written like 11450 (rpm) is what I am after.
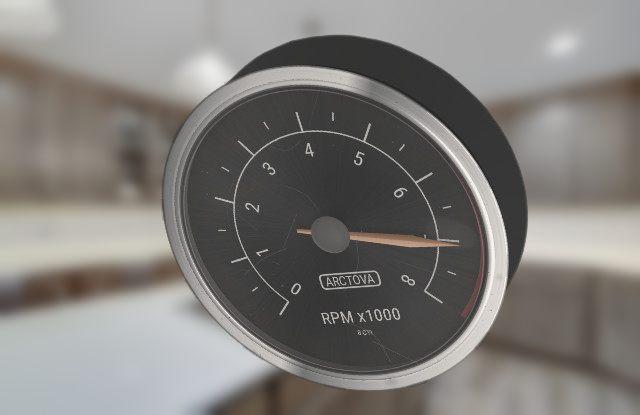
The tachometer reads 7000 (rpm)
